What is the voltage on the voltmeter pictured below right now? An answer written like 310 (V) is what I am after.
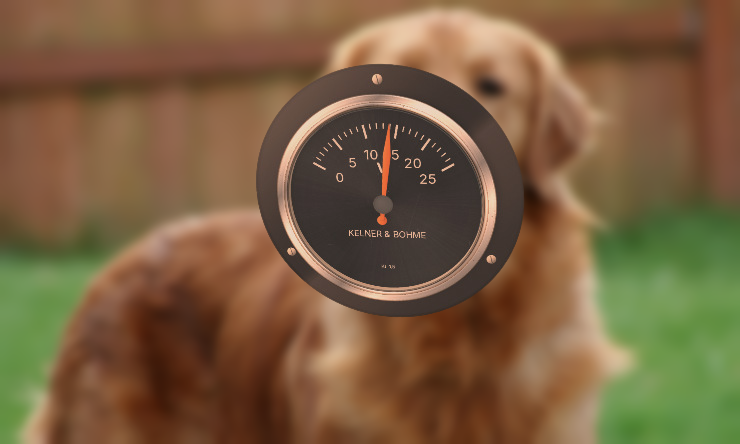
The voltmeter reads 14 (V)
